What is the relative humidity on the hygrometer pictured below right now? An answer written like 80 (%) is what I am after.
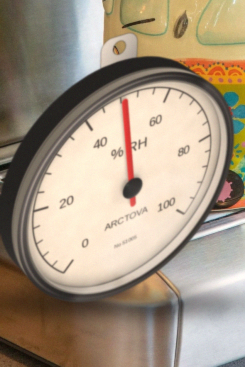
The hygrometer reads 48 (%)
